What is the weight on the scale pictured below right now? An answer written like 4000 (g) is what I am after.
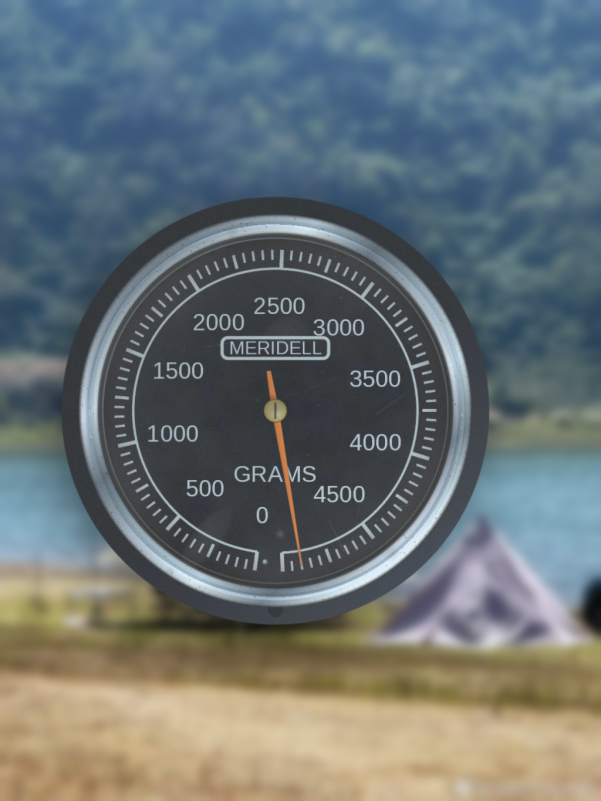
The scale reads 4900 (g)
